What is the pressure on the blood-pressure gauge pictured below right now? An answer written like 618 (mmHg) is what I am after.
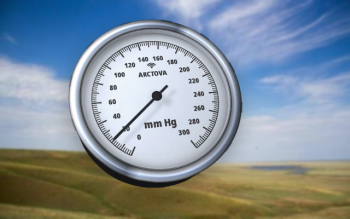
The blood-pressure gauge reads 20 (mmHg)
